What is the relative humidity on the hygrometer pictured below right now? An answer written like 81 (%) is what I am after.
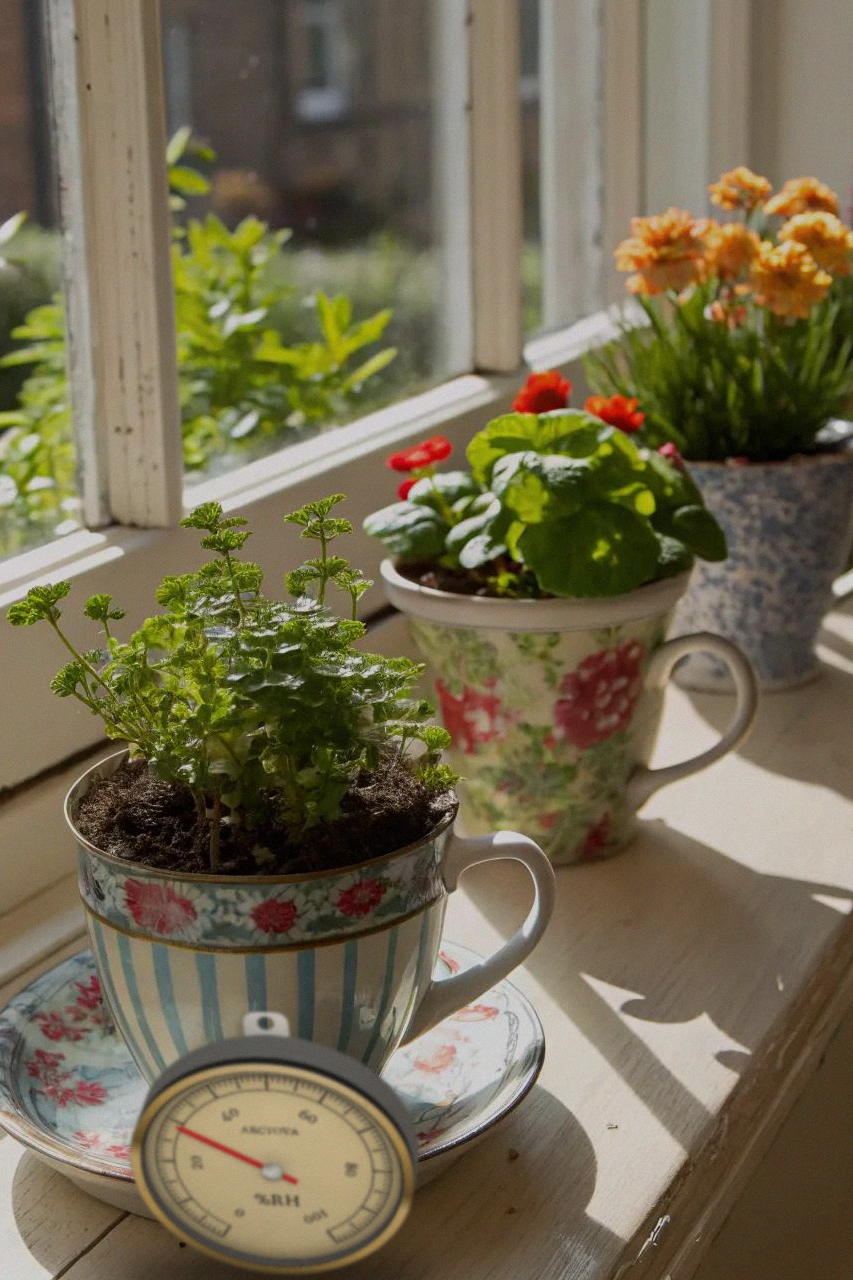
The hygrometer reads 30 (%)
